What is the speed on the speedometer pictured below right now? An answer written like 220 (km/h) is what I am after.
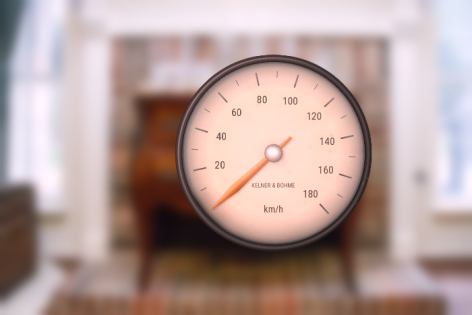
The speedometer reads 0 (km/h)
